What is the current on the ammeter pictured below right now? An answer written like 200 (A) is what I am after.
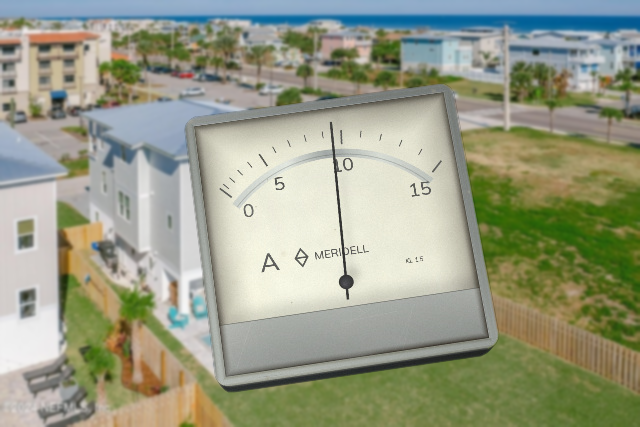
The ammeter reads 9.5 (A)
